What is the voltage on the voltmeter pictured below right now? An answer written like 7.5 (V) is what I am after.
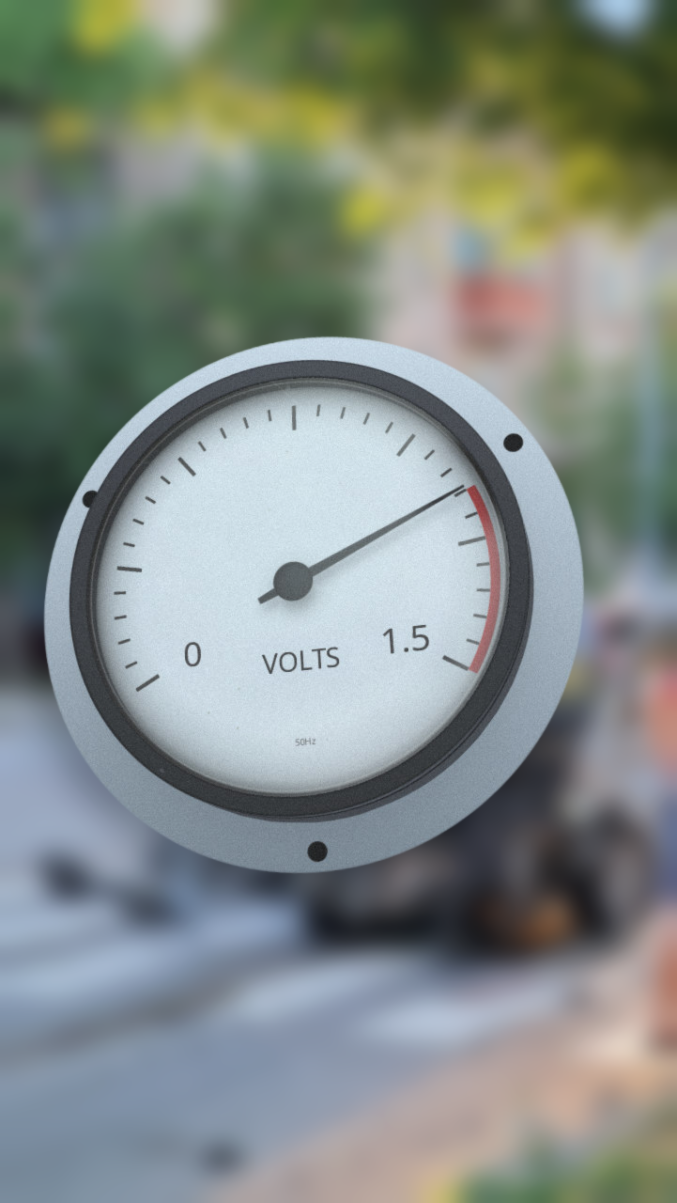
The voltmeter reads 1.15 (V)
